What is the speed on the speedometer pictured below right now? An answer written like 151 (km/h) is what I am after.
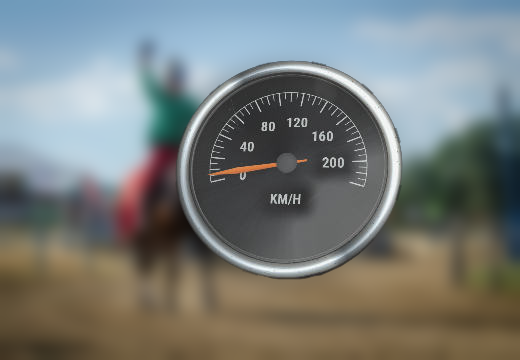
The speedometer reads 5 (km/h)
